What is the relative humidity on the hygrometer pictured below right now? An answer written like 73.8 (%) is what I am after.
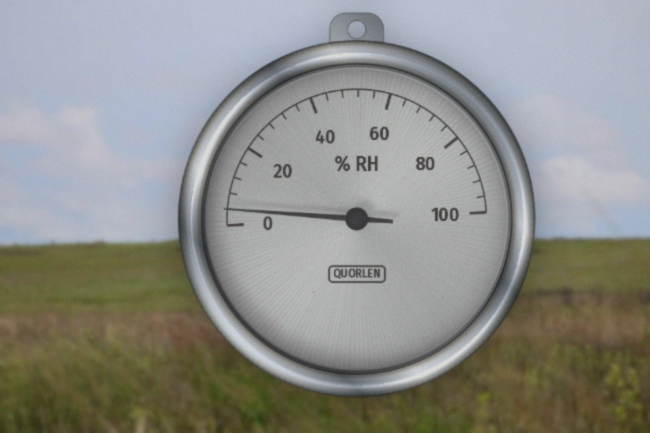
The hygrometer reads 4 (%)
